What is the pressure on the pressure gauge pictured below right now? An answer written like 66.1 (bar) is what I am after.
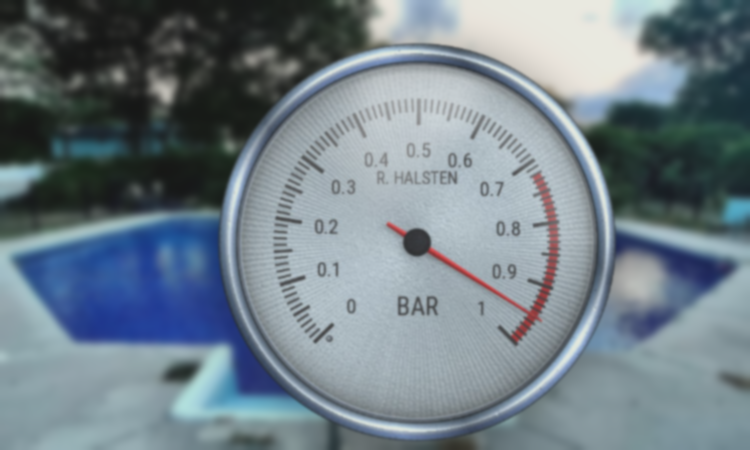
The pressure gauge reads 0.95 (bar)
